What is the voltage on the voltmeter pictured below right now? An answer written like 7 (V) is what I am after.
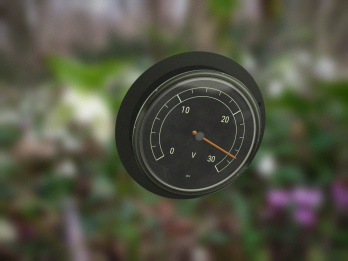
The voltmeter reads 27 (V)
